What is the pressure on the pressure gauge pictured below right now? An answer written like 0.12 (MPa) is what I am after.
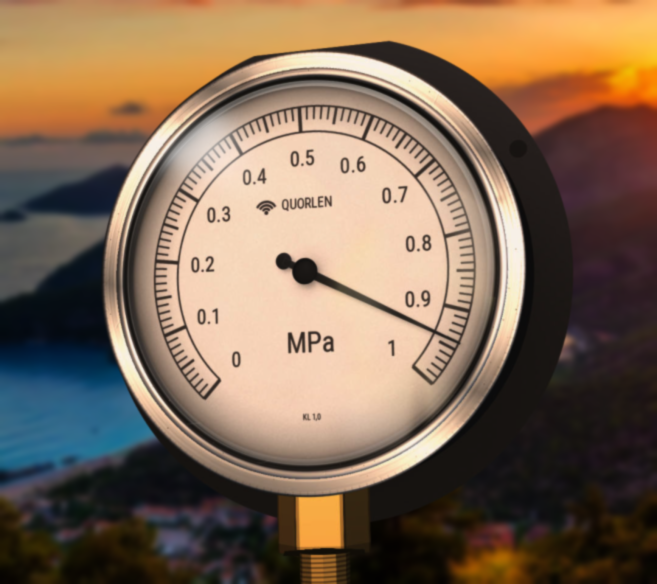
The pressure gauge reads 0.94 (MPa)
